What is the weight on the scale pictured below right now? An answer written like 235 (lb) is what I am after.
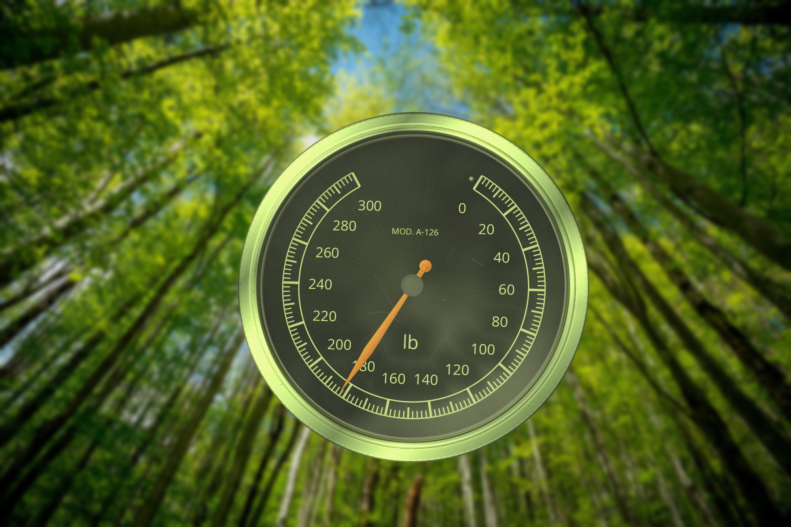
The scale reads 182 (lb)
